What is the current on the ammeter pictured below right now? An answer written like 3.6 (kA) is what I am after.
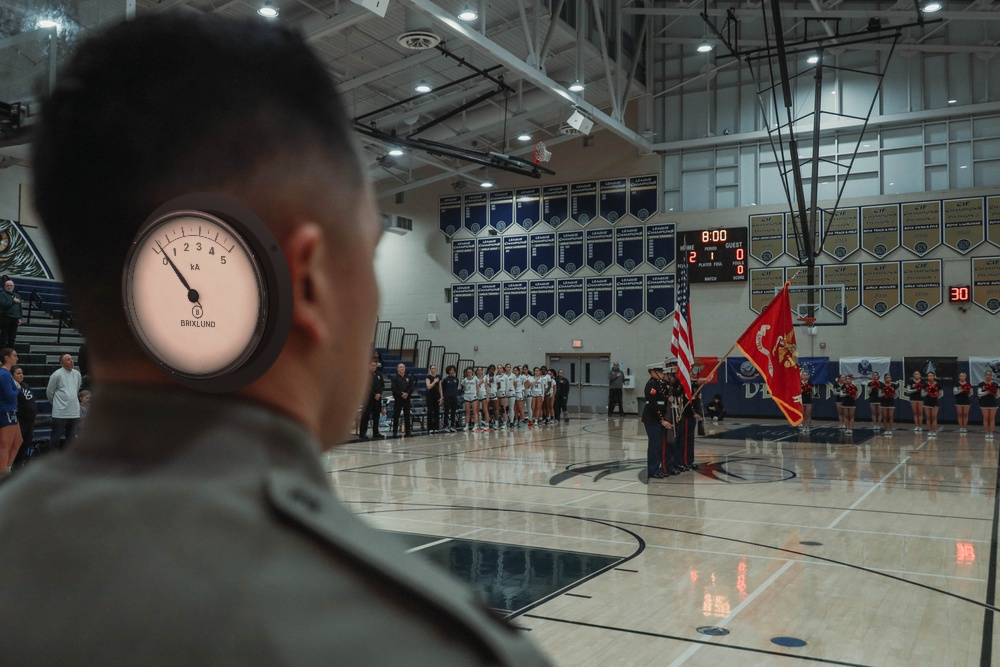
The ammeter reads 0.5 (kA)
